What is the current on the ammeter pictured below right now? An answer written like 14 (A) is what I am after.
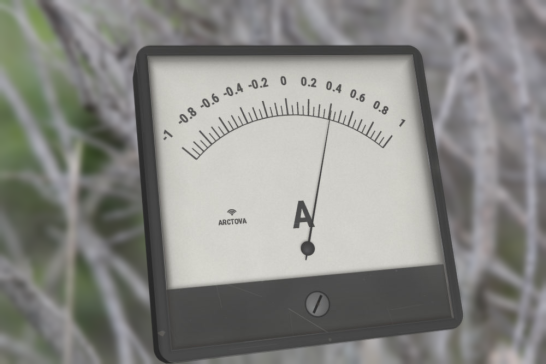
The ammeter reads 0.4 (A)
